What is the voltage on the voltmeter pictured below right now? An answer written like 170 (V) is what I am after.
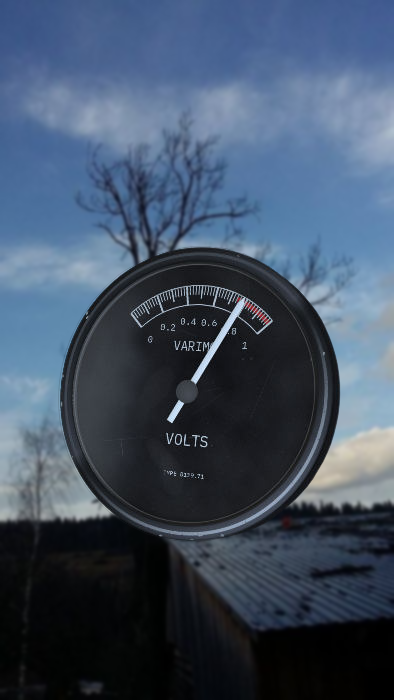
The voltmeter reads 0.8 (V)
